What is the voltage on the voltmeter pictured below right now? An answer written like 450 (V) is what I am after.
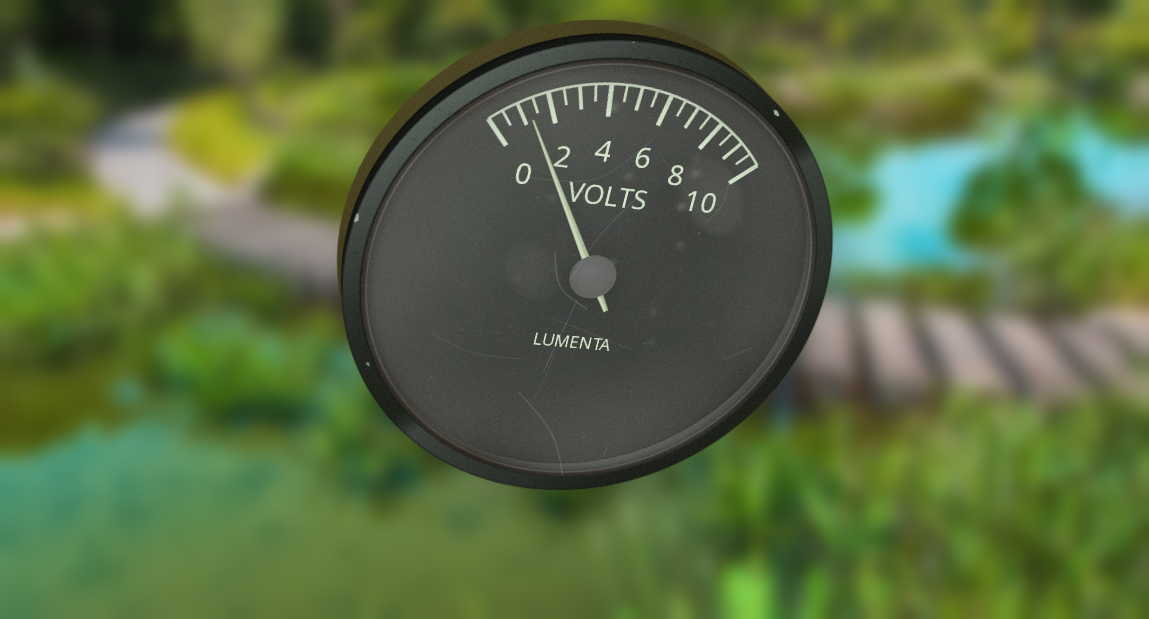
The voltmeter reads 1.25 (V)
